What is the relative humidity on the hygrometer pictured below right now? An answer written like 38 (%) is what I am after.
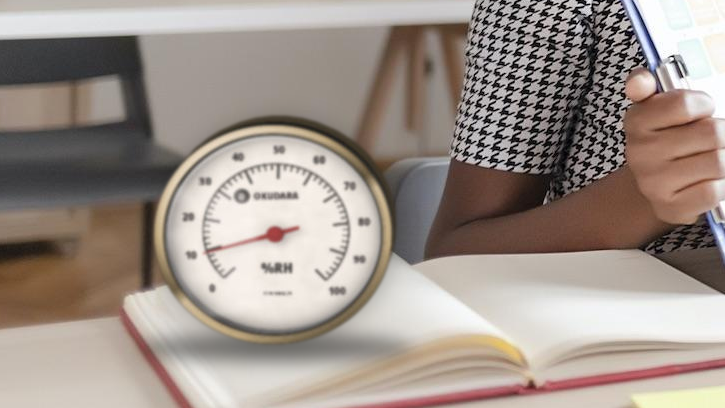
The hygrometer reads 10 (%)
